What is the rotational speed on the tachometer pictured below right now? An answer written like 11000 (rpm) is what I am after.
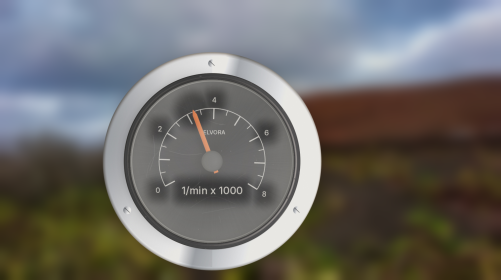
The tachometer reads 3250 (rpm)
